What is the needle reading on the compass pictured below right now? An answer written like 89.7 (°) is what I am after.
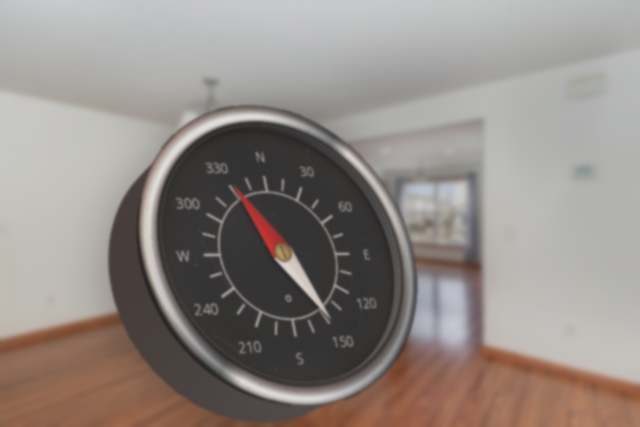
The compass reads 330 (°)
